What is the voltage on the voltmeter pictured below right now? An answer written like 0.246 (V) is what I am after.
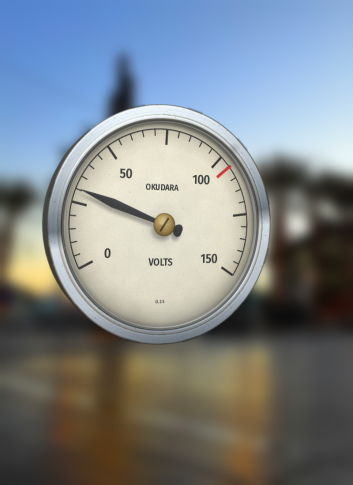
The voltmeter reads 30 (V)
